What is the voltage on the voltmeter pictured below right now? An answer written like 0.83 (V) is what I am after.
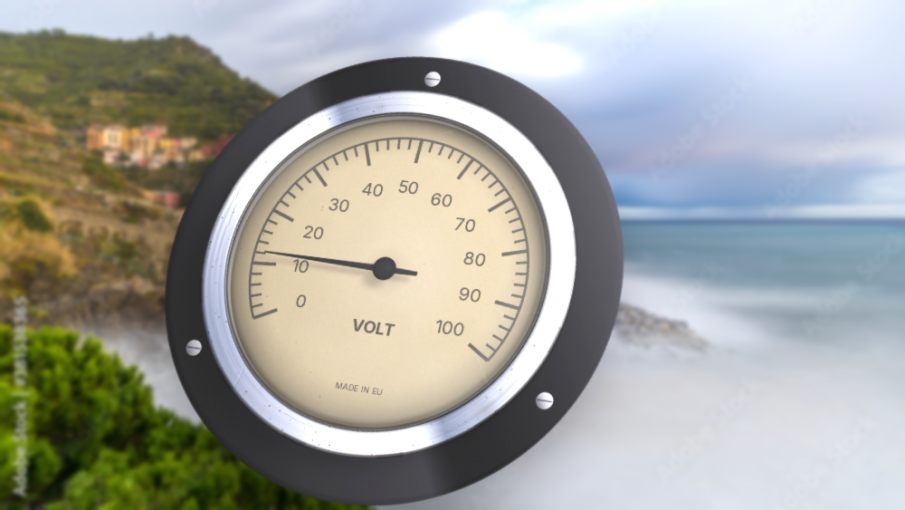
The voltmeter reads 12 (V)
